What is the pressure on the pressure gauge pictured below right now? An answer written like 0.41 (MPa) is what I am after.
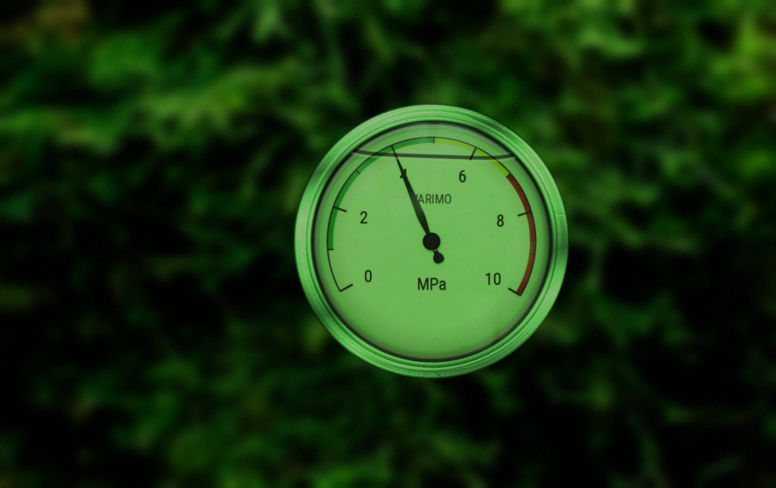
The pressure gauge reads 4 (MPa)
